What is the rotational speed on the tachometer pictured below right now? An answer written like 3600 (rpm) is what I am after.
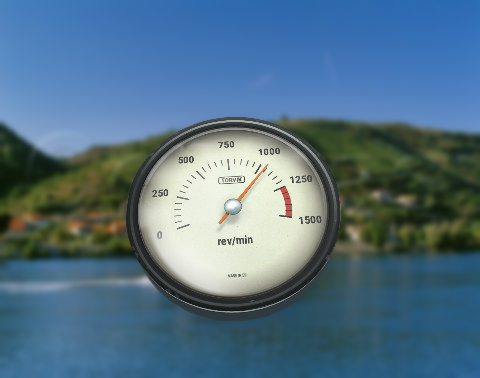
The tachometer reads 1050 (rpm)
